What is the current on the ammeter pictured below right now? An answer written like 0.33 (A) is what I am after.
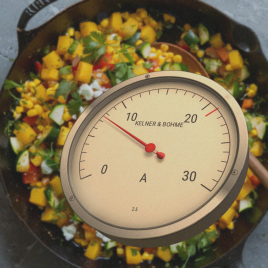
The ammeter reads 7.5 (A)
